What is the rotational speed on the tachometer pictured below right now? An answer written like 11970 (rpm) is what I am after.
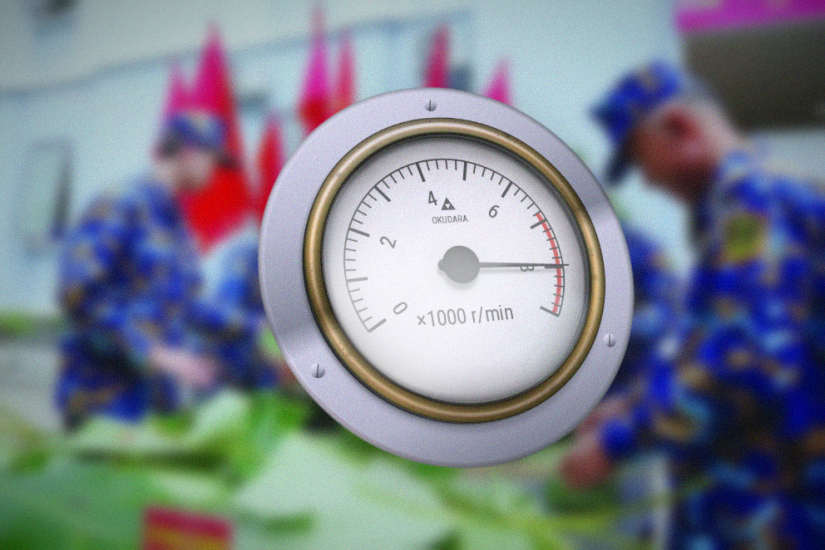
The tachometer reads 8000 (rpm)
